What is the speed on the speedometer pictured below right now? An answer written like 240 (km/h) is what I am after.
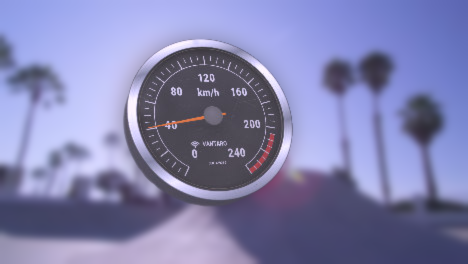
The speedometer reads 40 (km/h)
